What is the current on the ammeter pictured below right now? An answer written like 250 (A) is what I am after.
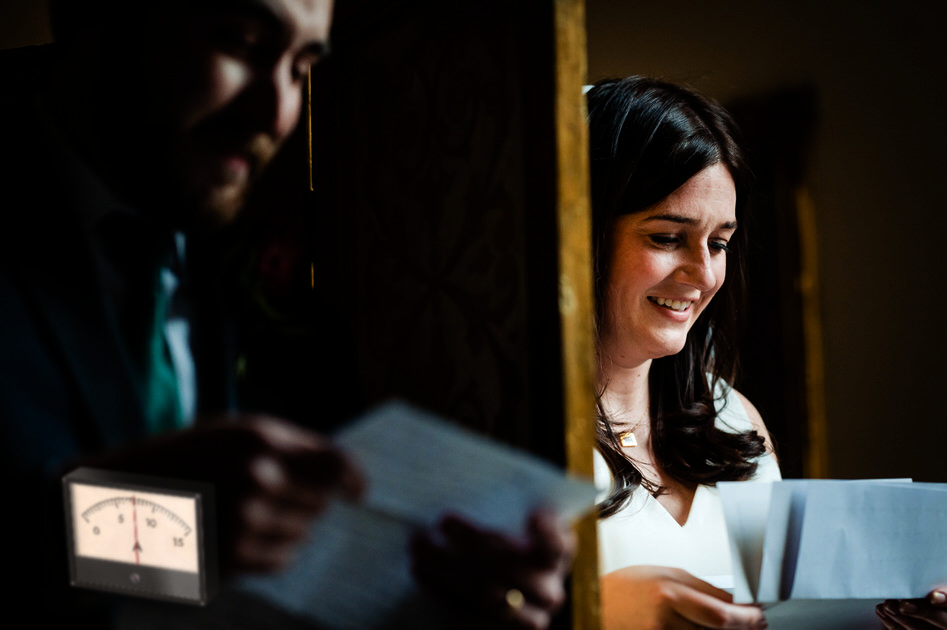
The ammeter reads 7.5 (A)
